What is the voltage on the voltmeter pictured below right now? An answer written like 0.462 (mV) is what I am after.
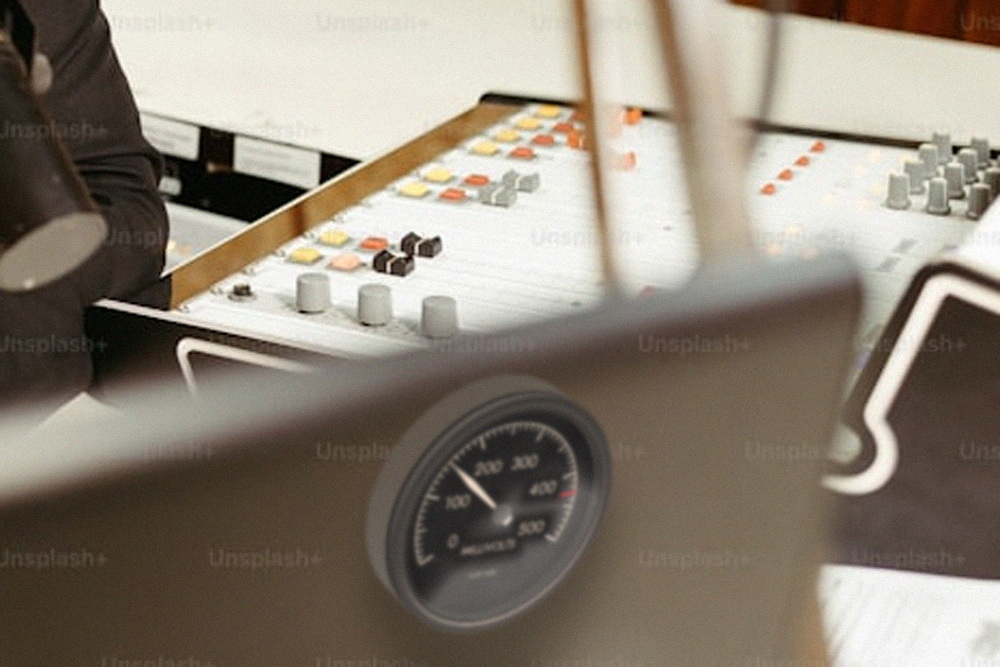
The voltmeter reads 150 (mV)
